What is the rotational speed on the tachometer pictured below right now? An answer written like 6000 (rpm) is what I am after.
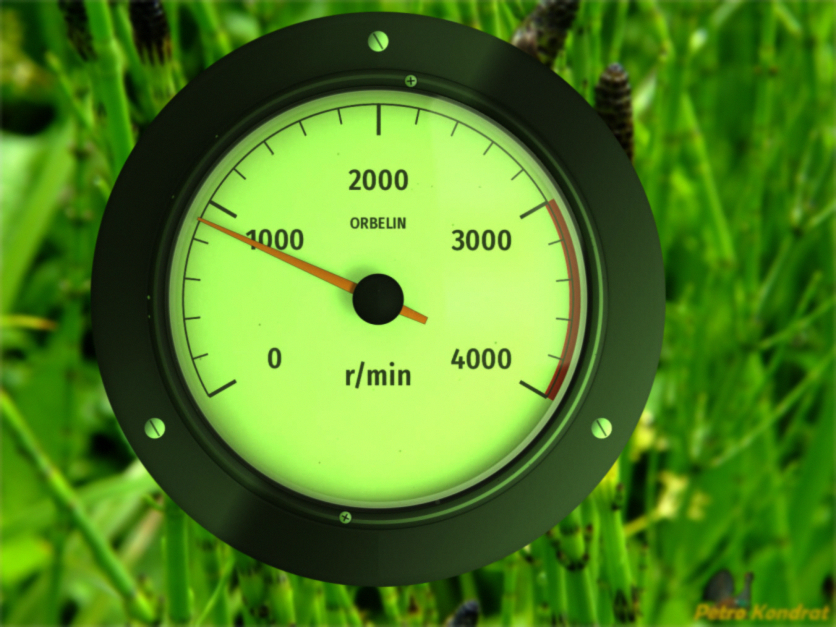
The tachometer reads 900 (rpm)
